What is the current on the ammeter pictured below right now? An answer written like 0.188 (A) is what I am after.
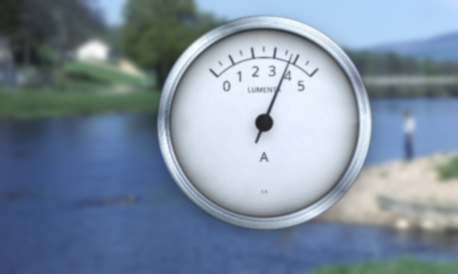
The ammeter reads 3.75 (A)
